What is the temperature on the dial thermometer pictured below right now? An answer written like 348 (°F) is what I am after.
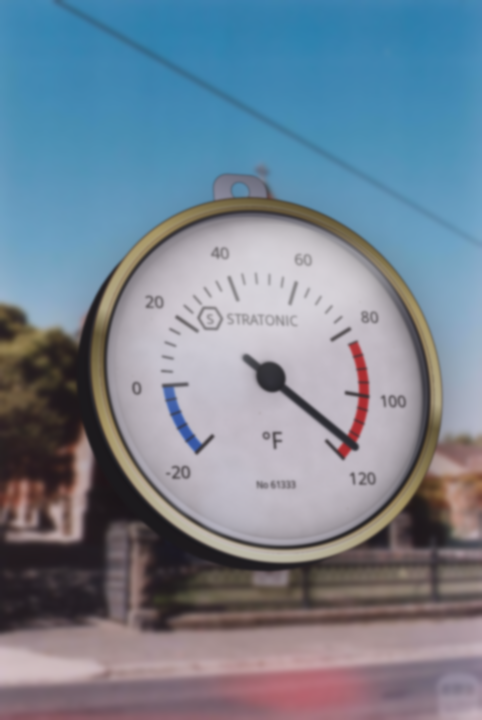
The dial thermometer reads 116 (°F)
